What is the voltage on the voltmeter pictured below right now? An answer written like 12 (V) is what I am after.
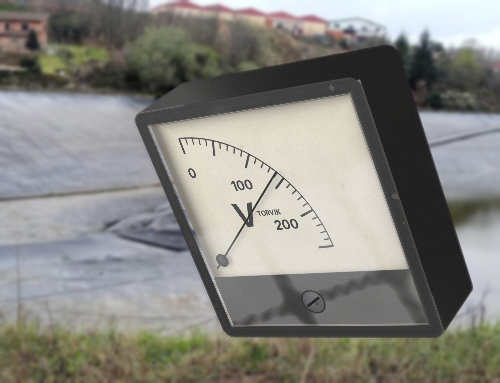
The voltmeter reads 140 (V)
